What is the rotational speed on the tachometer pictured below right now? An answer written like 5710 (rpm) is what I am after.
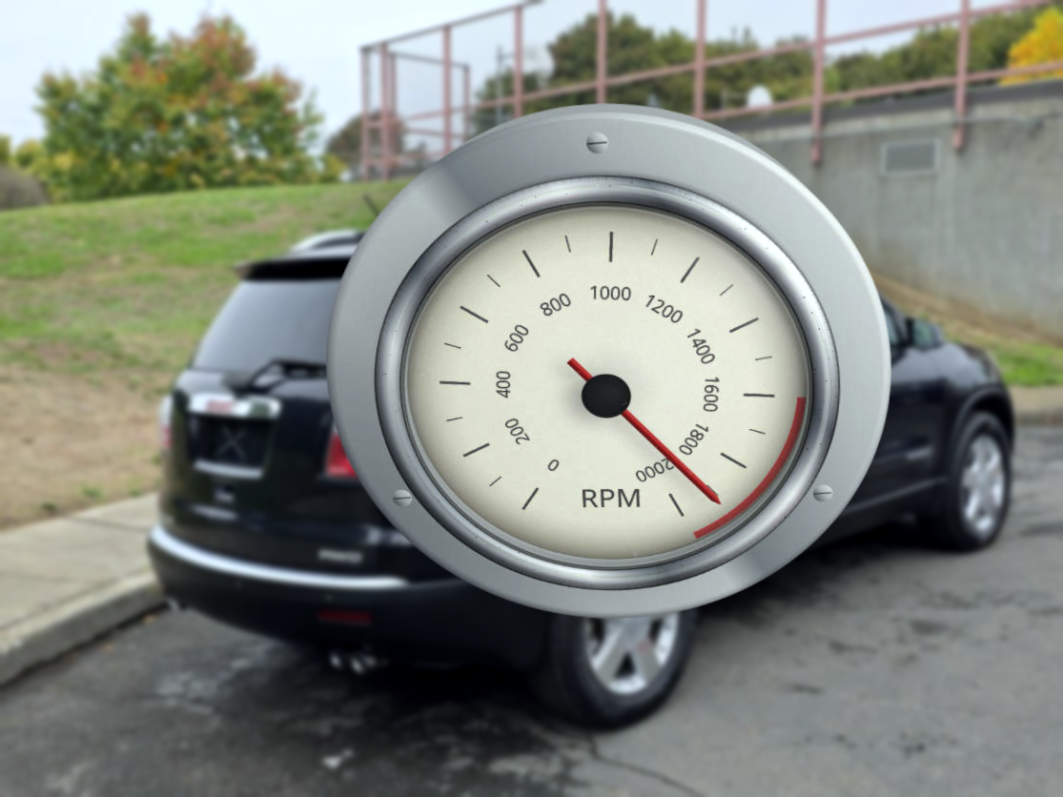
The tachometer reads 1900 (rpm)
